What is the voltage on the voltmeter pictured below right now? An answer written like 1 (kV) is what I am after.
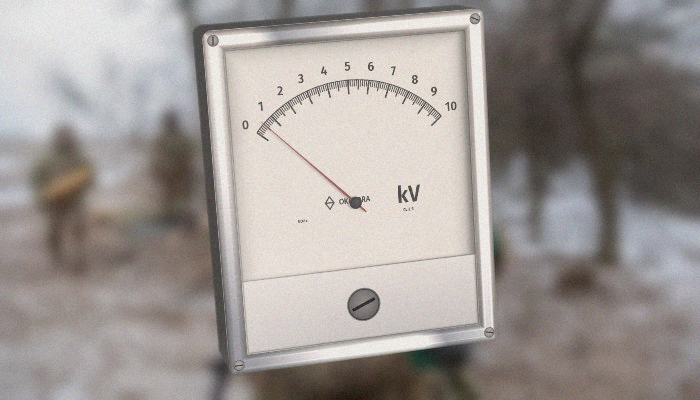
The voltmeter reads 0.5 (kV)
